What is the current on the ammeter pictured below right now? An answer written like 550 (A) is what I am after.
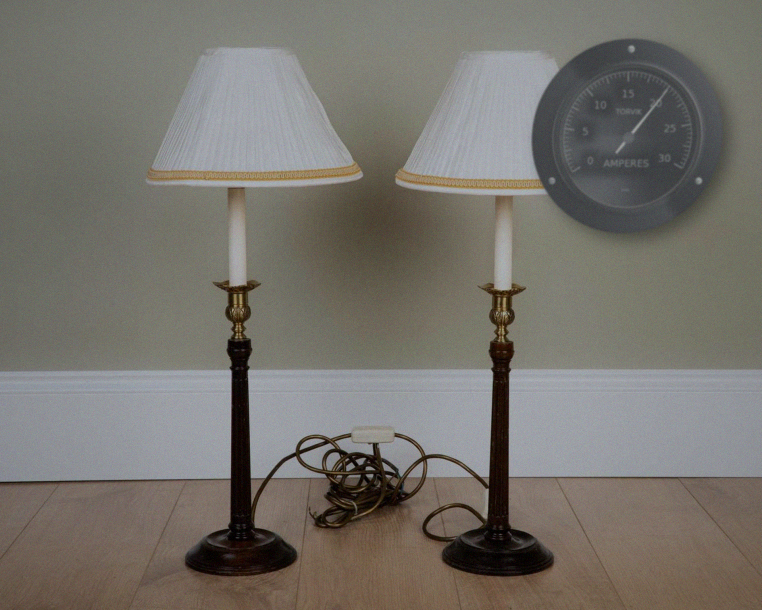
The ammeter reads 20 (A)
